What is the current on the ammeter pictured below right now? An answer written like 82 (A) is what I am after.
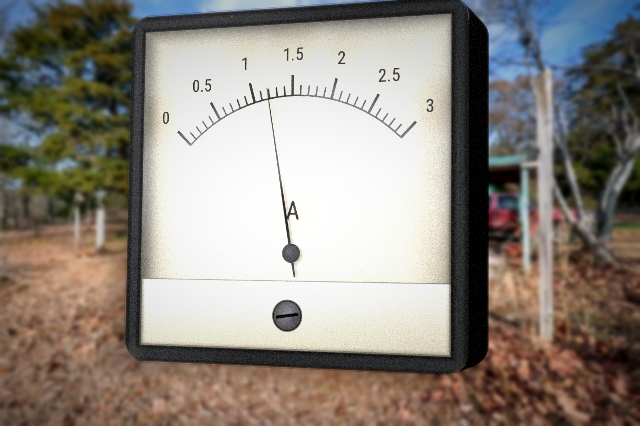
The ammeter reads 1.2 (A)
